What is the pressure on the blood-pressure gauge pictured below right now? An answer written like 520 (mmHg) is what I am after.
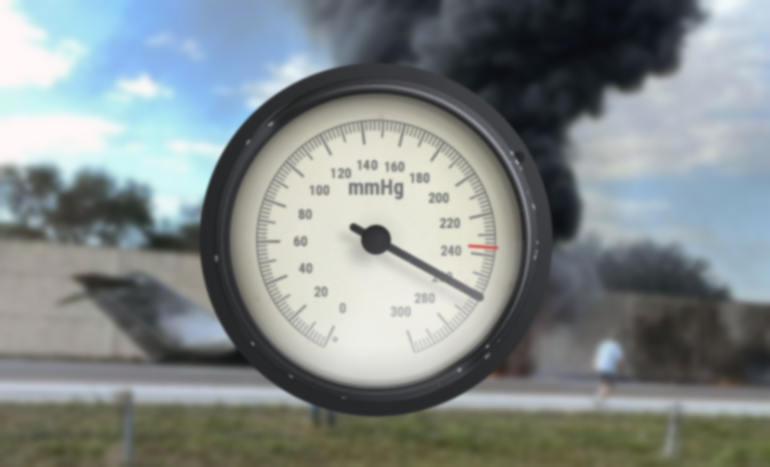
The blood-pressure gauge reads 260 (mmHg)
